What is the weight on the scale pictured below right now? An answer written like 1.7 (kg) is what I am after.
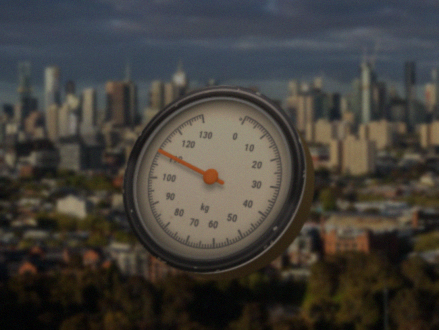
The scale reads 110 (kg)
